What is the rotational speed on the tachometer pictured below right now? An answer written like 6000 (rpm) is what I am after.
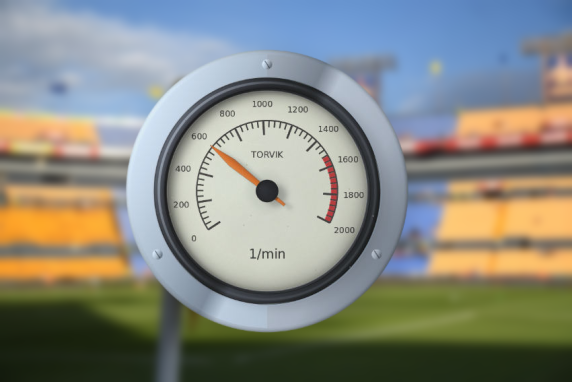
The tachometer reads 600 (rpm)
